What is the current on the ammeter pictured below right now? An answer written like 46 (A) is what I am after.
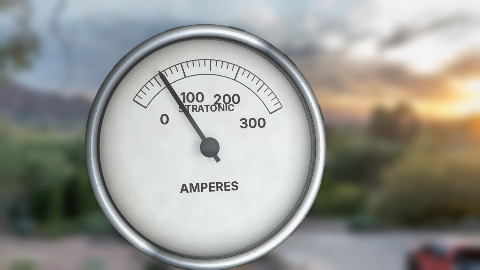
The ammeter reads 60 (A)
